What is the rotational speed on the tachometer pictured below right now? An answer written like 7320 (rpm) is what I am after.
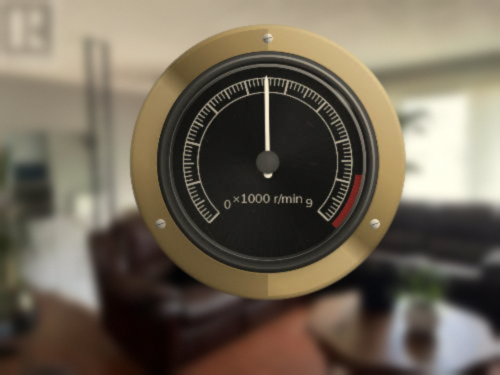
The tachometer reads 4500 (rpm)
